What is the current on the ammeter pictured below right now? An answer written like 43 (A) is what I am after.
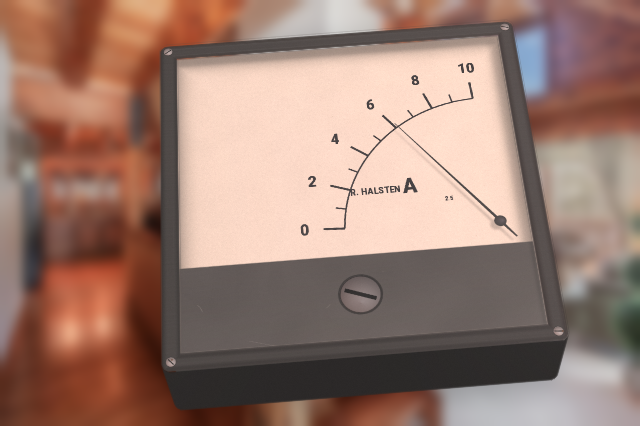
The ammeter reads 6 (A)
